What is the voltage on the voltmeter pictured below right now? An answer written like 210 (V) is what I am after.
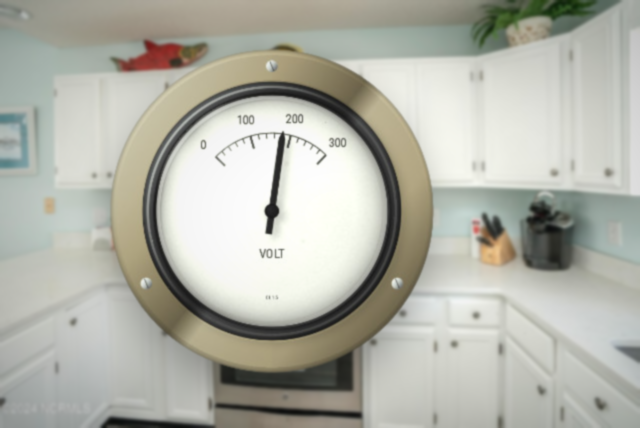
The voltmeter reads 180 (V)
